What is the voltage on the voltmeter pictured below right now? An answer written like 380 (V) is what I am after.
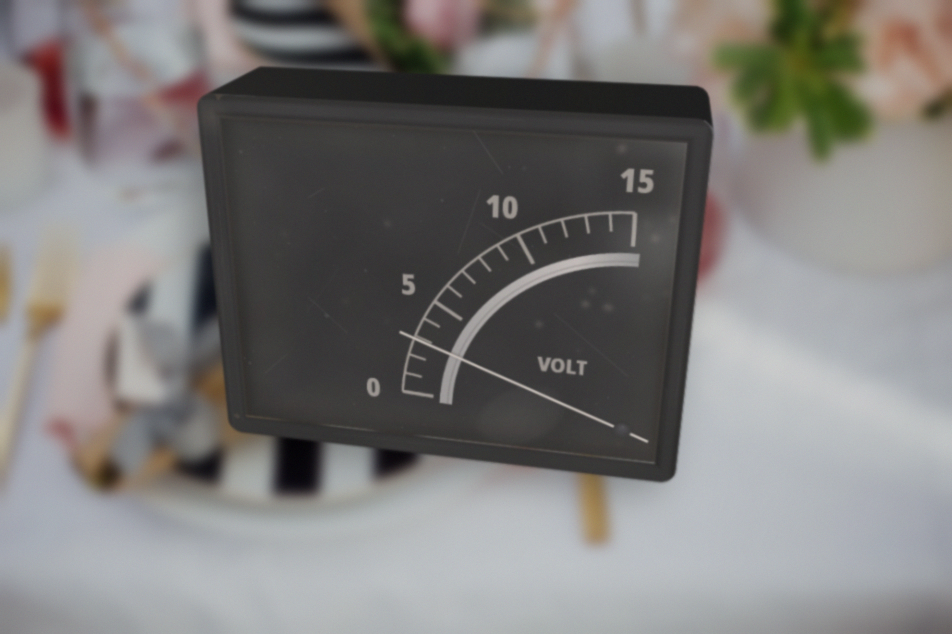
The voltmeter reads 3 (V)
